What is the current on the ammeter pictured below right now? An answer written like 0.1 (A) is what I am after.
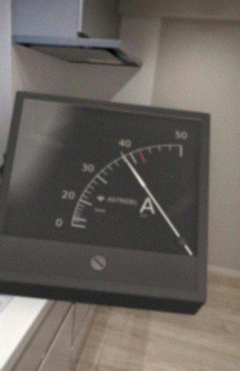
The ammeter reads 38 (A)
